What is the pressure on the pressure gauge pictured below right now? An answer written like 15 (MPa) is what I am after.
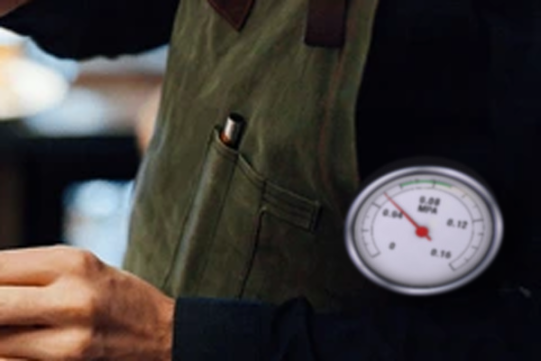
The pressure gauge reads 0.05 (MPa)
